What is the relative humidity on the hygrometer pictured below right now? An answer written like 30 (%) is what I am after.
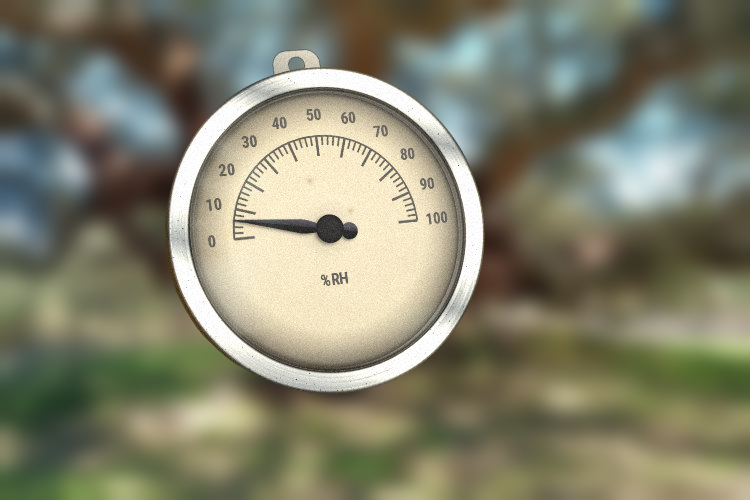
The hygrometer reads 6 (%)
